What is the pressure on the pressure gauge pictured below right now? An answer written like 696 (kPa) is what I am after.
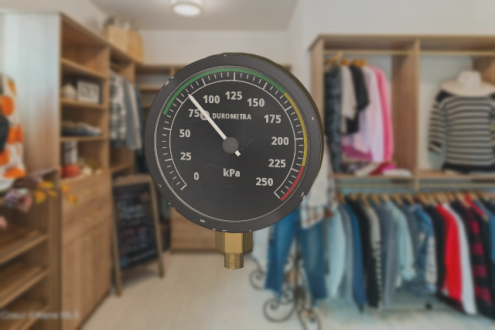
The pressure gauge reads 85 (kPa)
